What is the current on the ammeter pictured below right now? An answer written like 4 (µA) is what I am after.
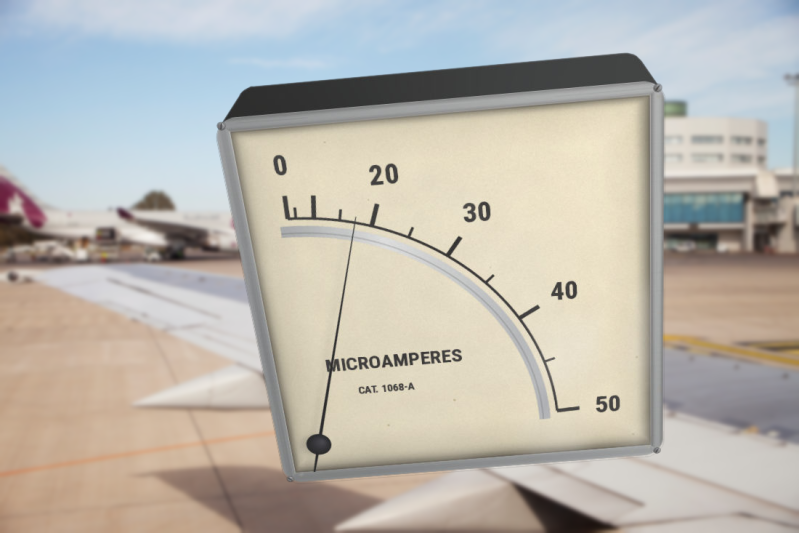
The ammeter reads 17.5 (µA)
